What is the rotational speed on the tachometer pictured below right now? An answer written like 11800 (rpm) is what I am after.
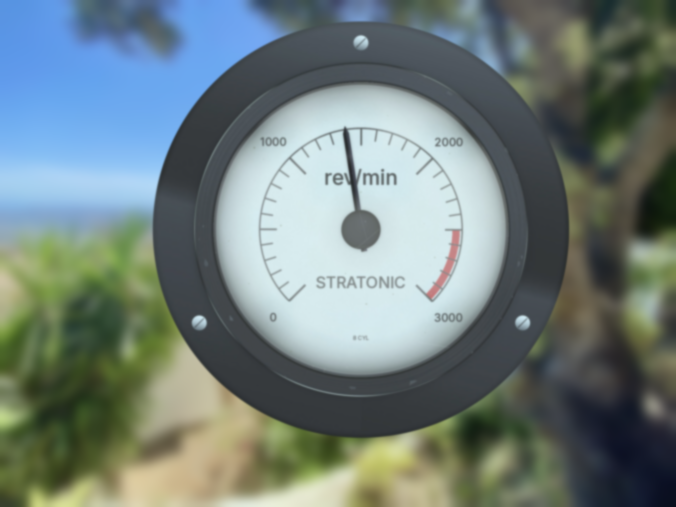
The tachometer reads 1400 (rpm)
